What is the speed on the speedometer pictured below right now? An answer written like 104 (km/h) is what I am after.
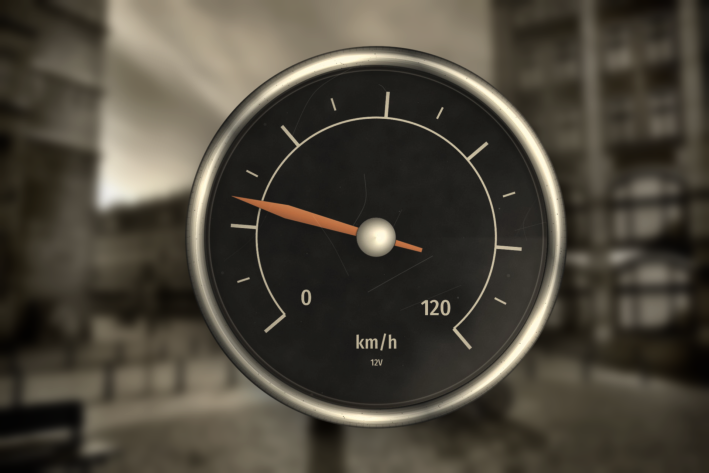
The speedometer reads 25 (km/h)
